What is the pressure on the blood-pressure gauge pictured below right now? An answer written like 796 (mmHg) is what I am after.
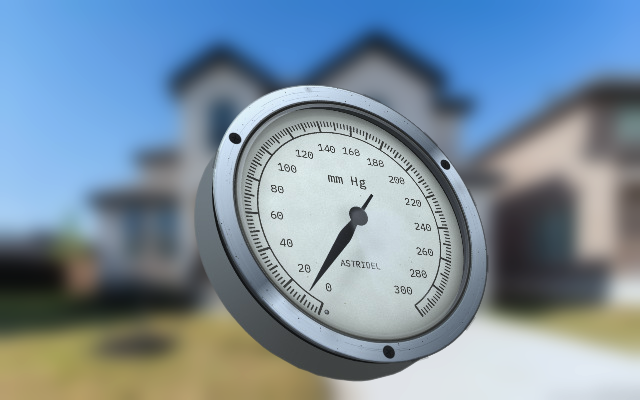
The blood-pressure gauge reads 10 (mmHg)
